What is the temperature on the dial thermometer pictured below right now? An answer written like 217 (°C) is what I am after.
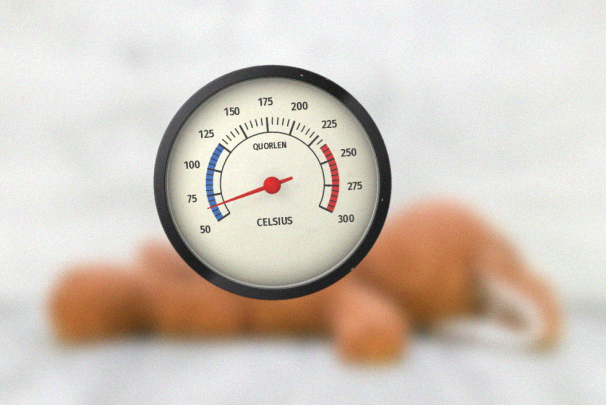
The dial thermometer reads 65 (°C)
